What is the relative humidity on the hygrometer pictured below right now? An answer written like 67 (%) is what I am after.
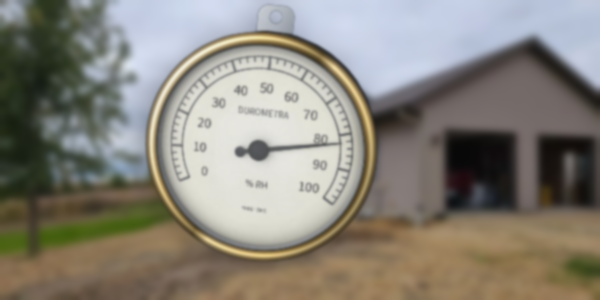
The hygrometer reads 82 (%)
